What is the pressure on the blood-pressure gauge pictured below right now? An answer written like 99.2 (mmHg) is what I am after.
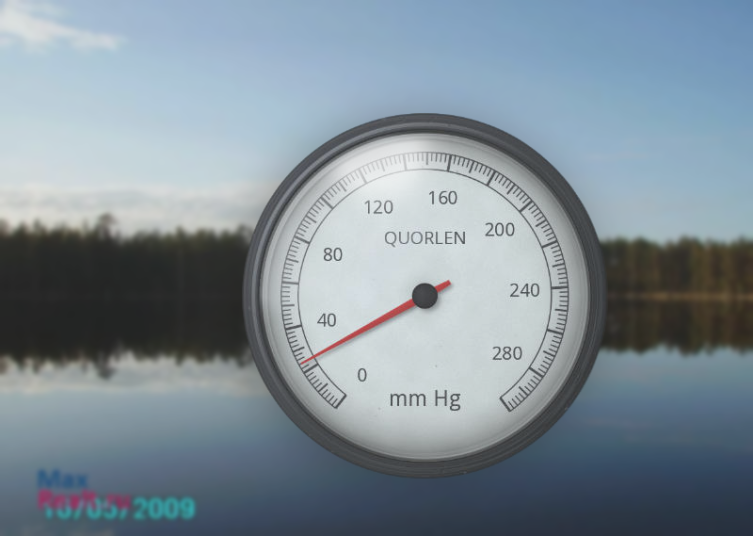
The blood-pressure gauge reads 24 (mmHg)
